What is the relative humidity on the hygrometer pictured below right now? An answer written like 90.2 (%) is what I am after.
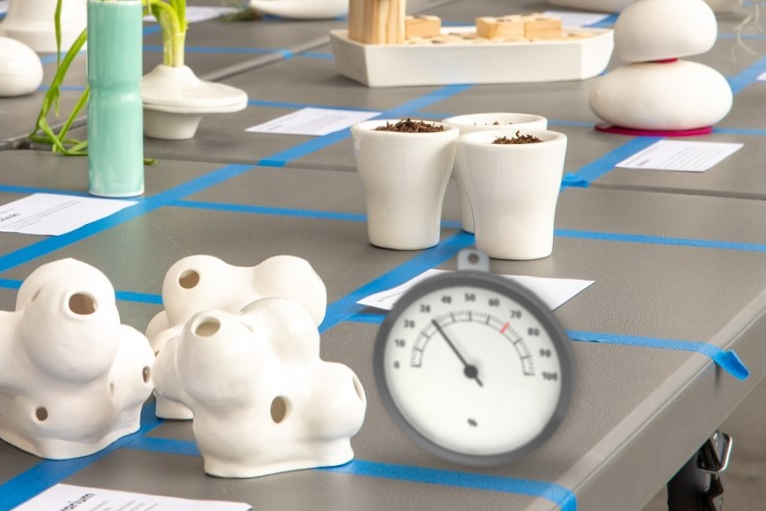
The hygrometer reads 30 (%)
